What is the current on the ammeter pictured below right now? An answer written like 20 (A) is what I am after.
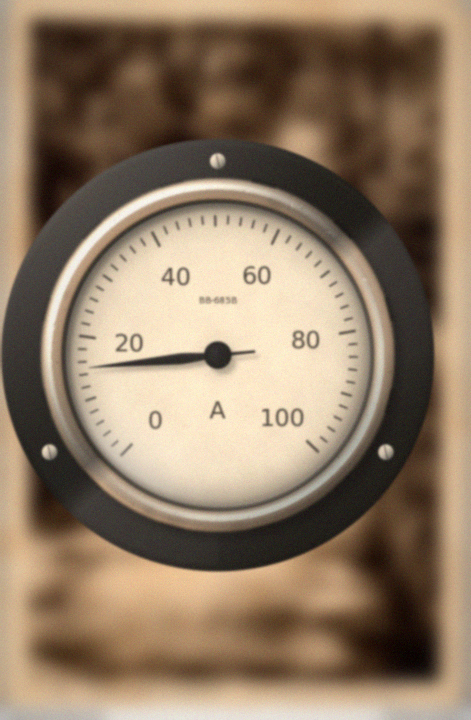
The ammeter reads 15 (A)
